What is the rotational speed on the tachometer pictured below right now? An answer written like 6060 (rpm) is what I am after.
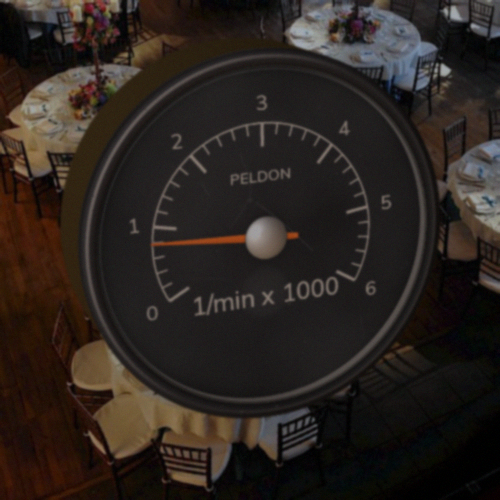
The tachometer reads 800 (rpm)
